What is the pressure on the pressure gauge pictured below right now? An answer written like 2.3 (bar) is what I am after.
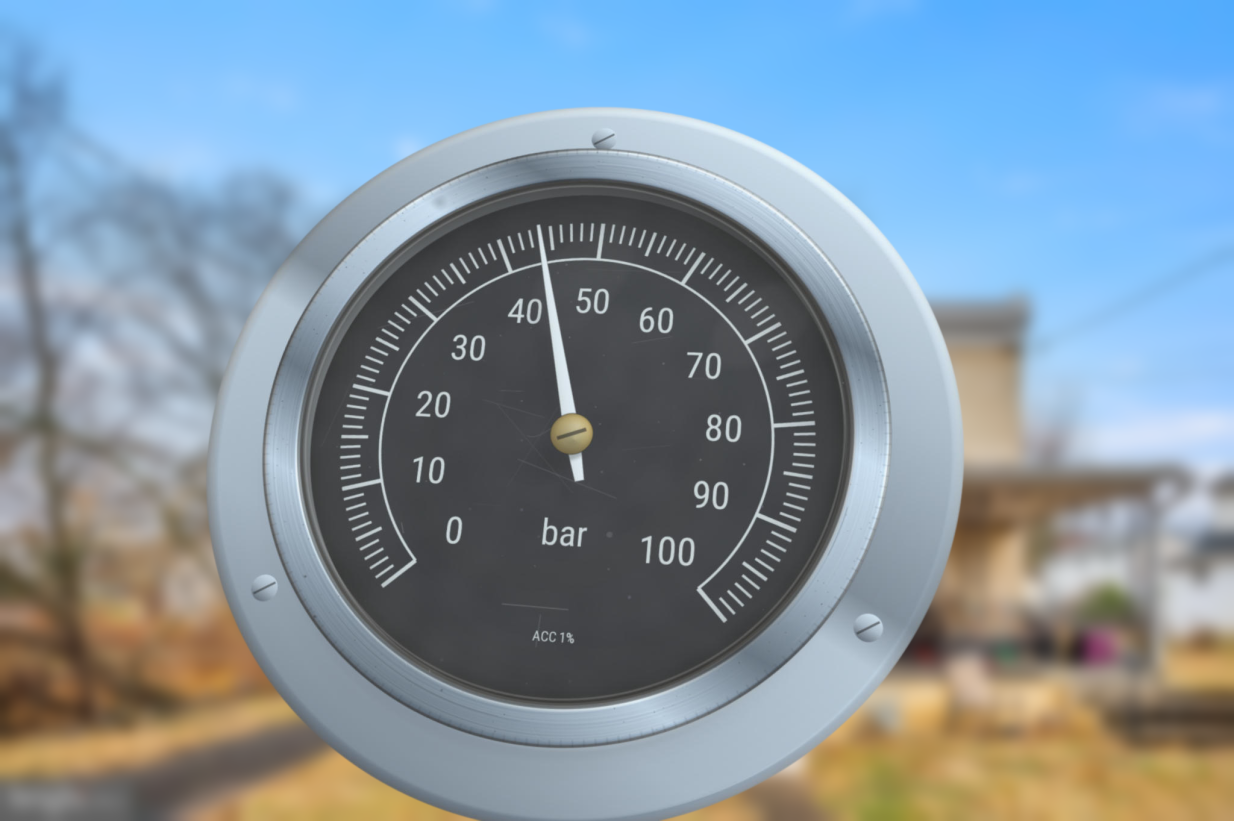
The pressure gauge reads 44 (bar)
